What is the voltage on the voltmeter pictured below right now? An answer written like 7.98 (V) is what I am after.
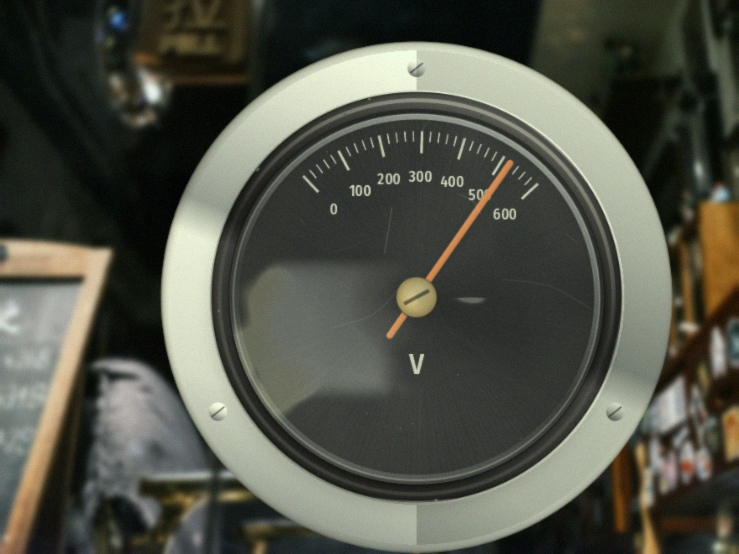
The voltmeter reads 520 (V)
